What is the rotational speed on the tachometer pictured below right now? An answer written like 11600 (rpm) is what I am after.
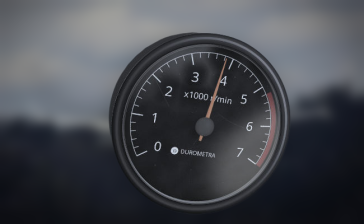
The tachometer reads 3800 (rpm)
